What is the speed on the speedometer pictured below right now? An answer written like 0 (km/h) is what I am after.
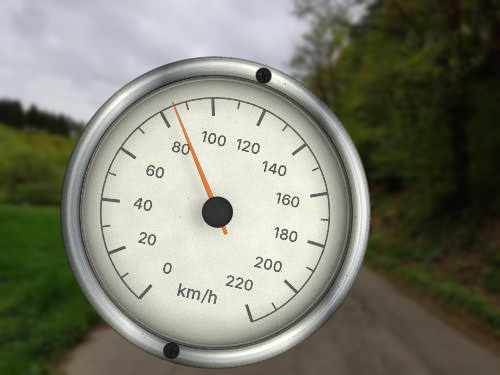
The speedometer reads 85 (km/h)
